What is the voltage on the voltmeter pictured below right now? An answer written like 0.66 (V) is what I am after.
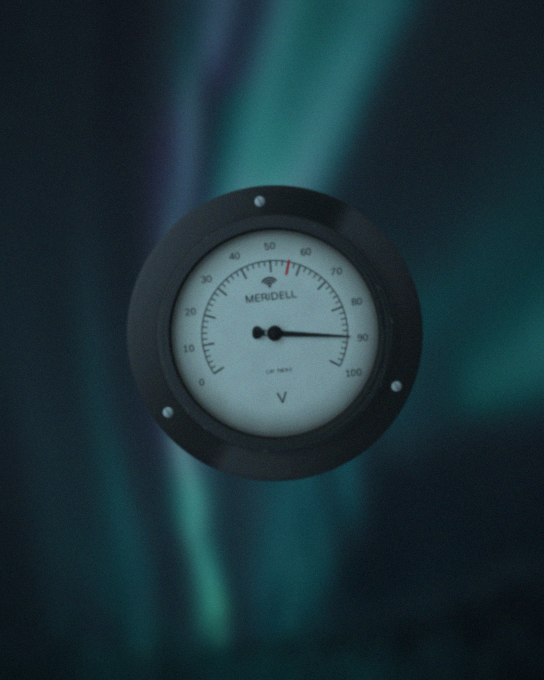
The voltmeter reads 90 (V)
